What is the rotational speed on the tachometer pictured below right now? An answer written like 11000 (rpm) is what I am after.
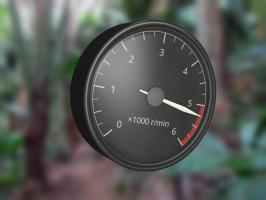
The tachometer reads 5250 (rpm)
